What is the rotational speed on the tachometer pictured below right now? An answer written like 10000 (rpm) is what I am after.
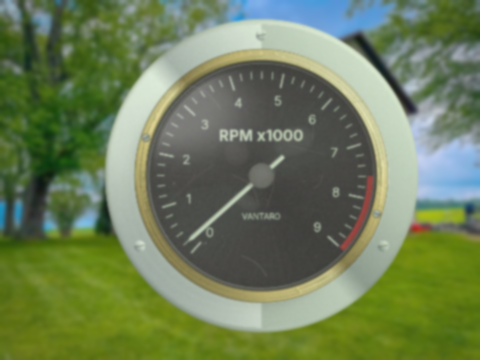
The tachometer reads 200 (rpm)
